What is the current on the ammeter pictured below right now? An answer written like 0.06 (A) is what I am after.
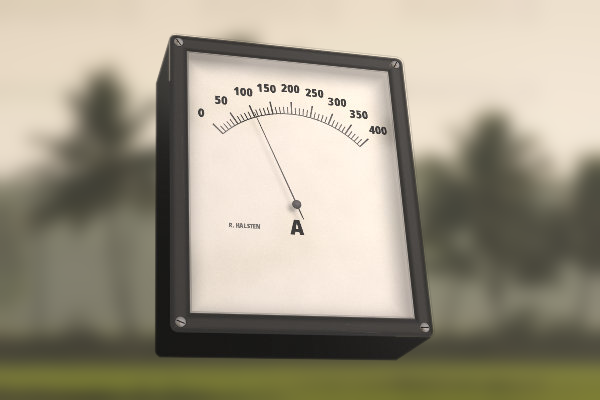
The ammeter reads 100 (A)
